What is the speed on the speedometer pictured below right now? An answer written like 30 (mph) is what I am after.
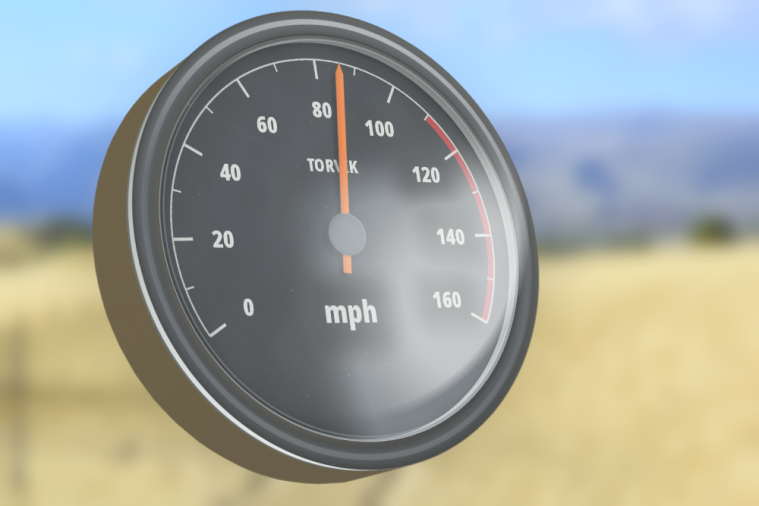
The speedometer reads 85 (mph)
